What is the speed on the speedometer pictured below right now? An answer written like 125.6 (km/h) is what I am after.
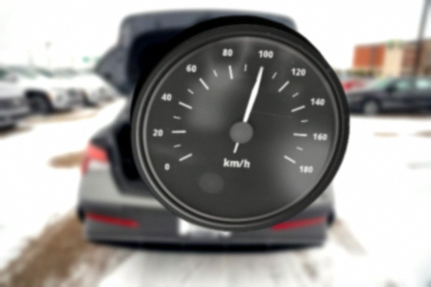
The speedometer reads 100 (km/h)
